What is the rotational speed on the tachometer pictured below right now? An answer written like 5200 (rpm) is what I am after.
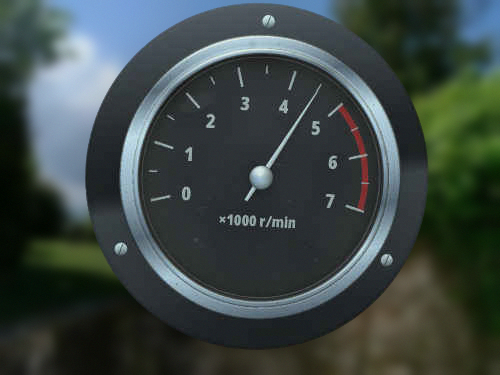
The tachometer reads 4500 (rpm)
